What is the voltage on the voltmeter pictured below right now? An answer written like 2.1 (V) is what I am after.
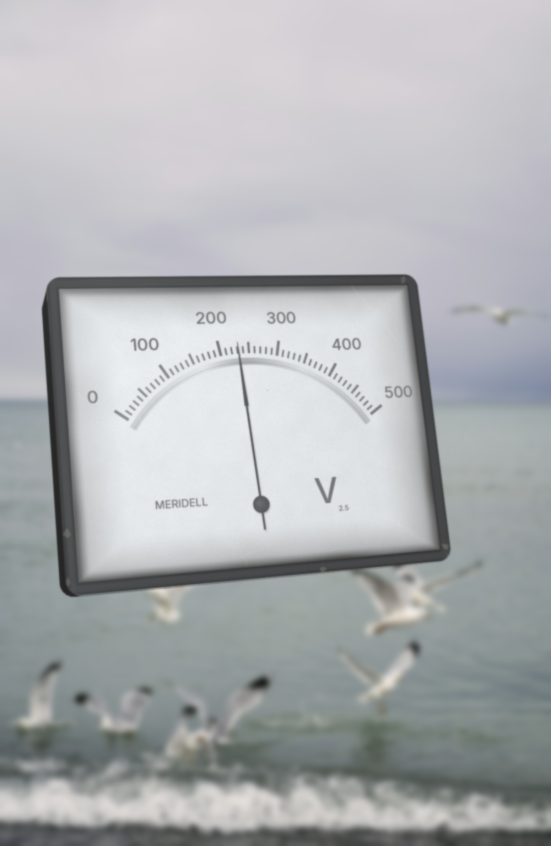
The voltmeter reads 230 (V)
